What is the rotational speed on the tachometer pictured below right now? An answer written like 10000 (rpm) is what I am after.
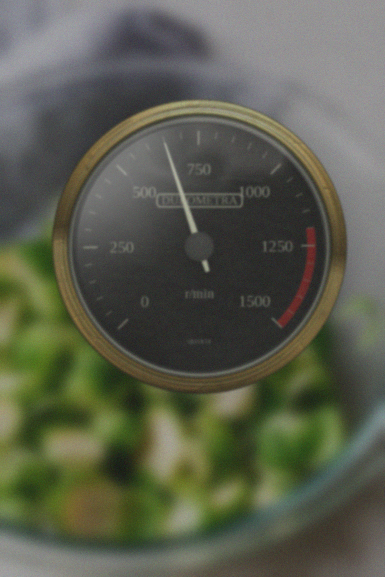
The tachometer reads 650 (rpm)
